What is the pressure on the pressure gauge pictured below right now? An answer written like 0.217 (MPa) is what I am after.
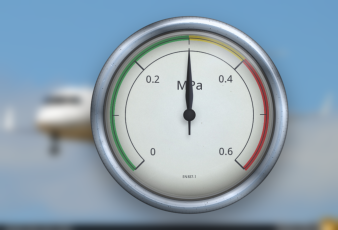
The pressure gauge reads 0.3 (MPa)
